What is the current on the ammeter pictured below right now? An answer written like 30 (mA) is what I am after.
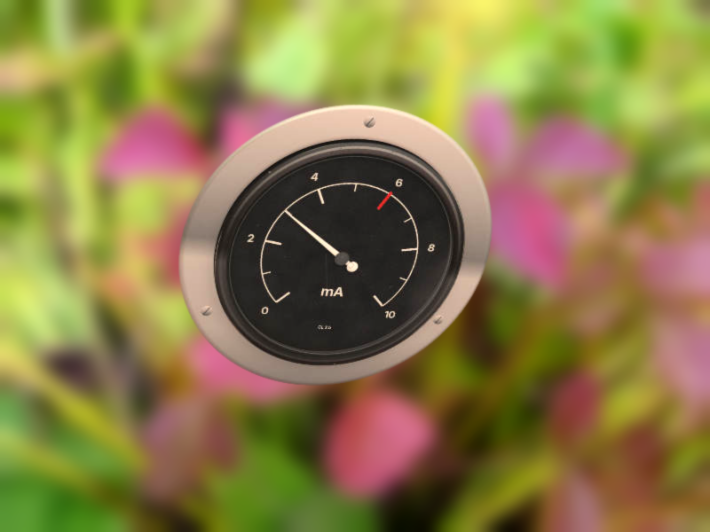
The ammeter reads 3 (mA)
